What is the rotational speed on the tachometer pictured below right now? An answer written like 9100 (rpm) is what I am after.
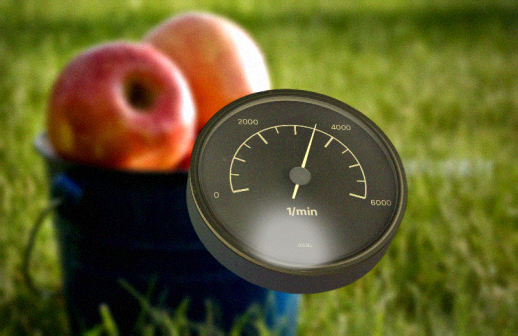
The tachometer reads 3500 (rpm)
